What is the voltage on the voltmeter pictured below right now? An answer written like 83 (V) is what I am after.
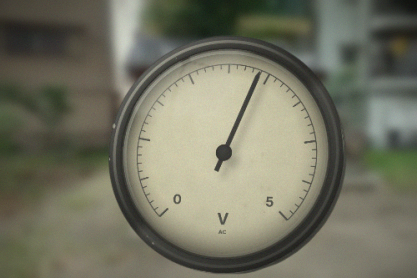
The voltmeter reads 2.9 (V)
